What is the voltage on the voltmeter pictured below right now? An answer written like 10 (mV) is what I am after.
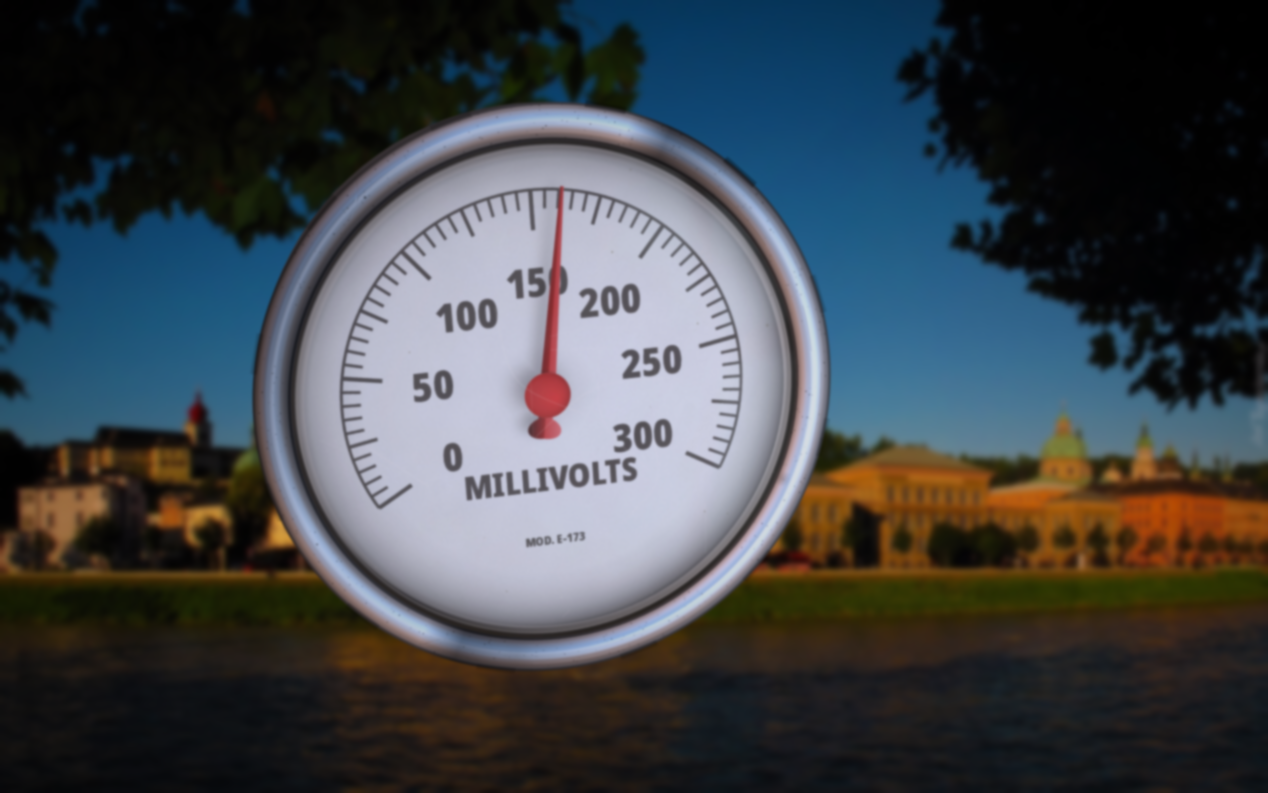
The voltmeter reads 160 (mV)
